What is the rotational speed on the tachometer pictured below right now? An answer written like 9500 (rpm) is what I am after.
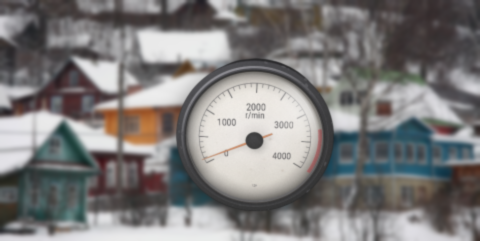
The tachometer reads 100 (rpm)
